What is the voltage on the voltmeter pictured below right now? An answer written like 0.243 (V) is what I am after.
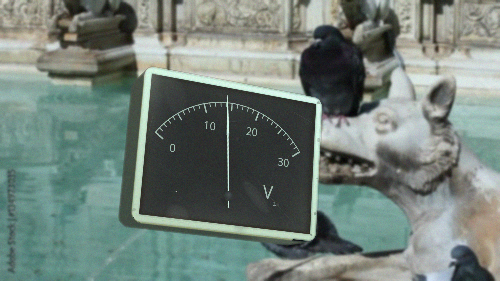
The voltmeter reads 14 (V)
